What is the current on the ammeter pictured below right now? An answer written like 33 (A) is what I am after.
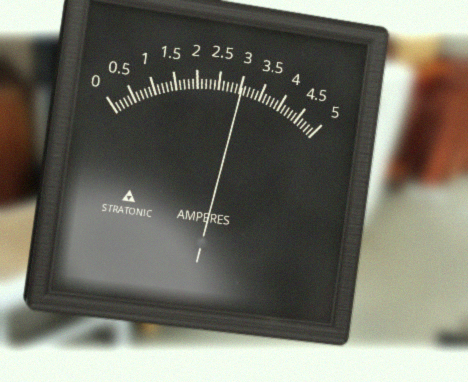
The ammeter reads 3 (A)
